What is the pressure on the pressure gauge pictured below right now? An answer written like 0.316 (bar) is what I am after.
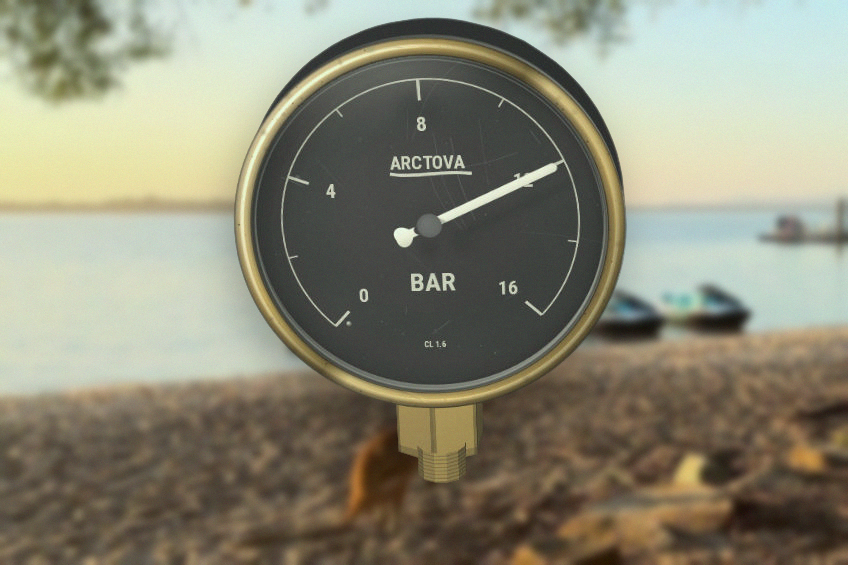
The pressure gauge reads 12 (bar)
